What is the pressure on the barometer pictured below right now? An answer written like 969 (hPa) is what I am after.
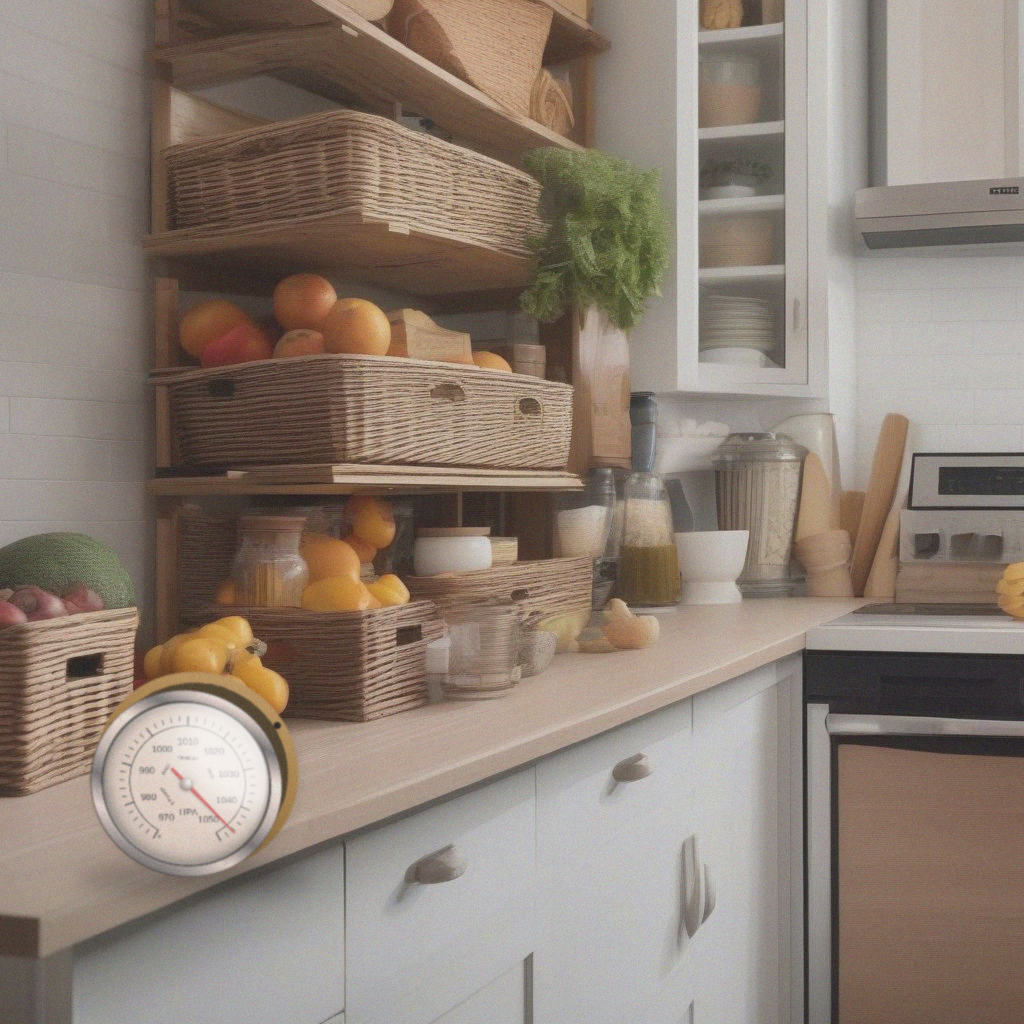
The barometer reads 1046 (hPa)
